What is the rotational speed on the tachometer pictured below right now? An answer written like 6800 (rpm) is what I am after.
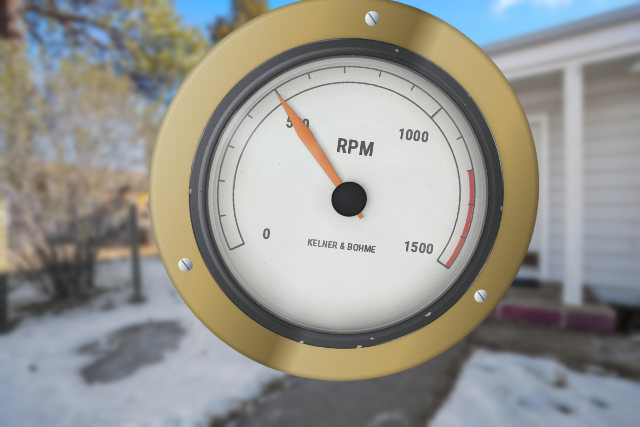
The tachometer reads 500 (rpm)
